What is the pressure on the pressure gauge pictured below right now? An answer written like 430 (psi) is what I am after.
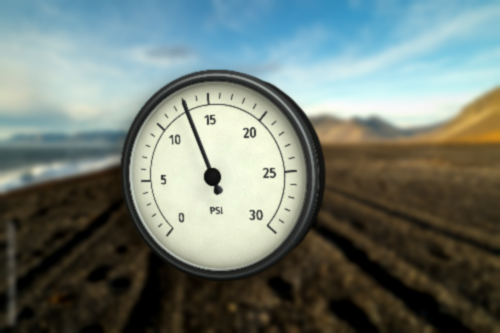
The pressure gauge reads 13 (psi)
